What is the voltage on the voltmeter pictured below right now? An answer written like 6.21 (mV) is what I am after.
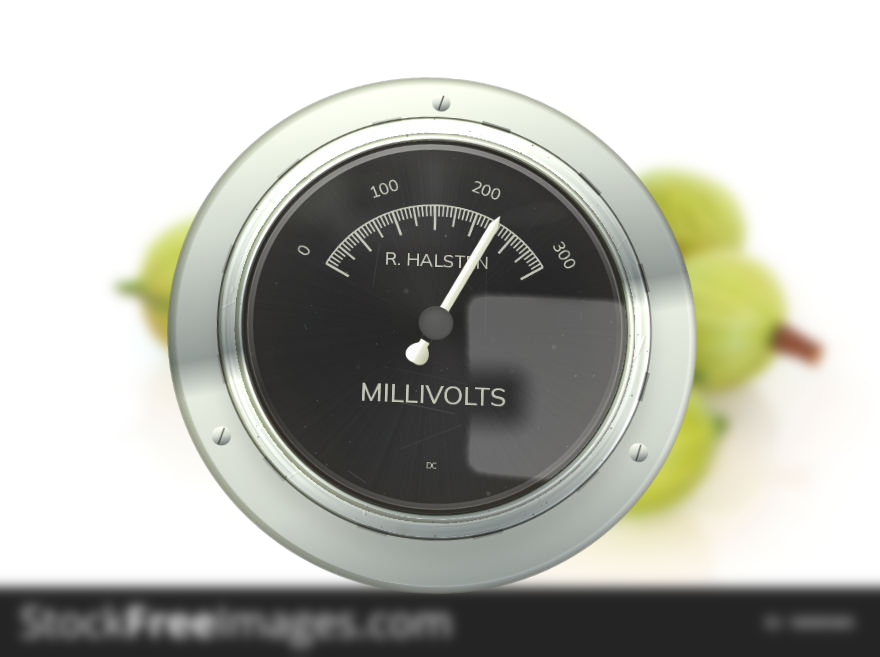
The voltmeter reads 225 (mV)
